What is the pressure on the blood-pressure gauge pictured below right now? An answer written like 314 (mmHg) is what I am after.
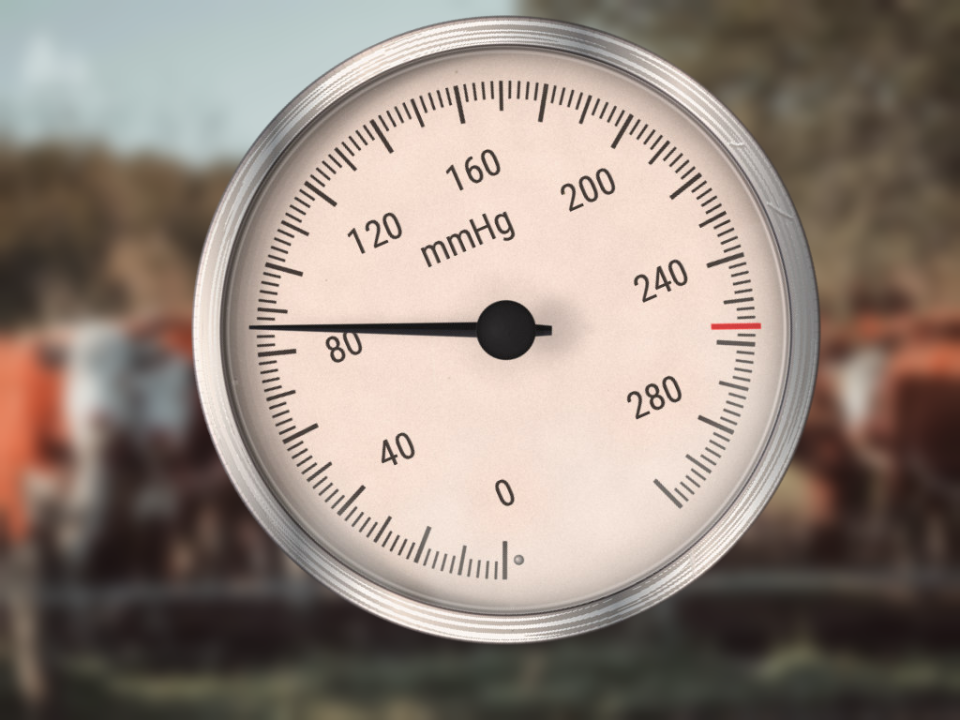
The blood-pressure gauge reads 86 (mmHg)
